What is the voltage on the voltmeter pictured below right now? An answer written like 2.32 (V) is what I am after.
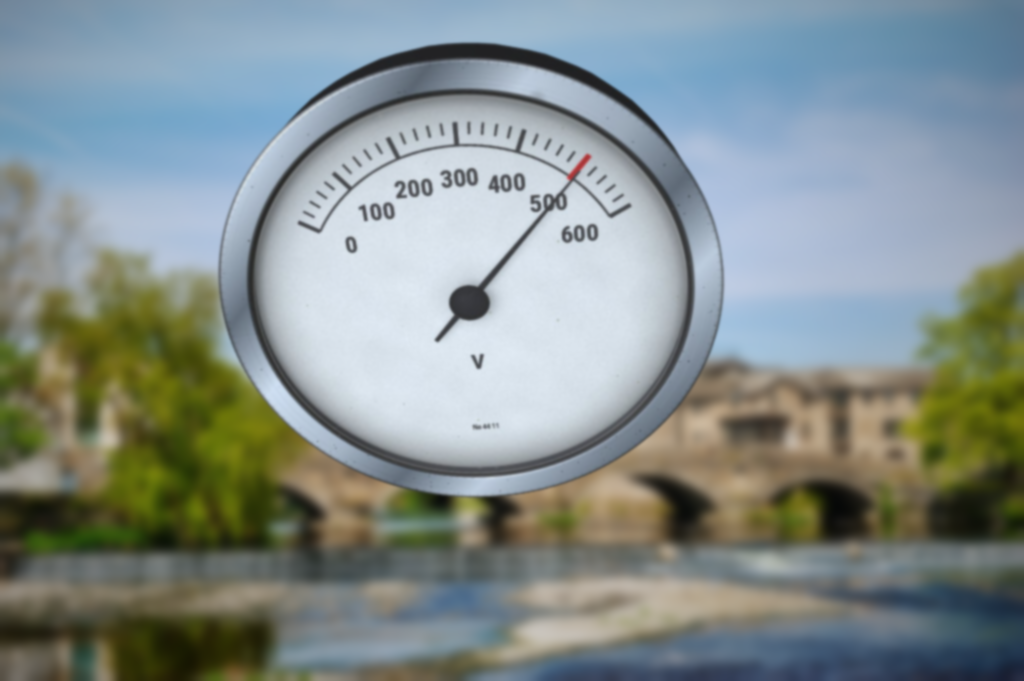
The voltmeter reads 500 (V)
